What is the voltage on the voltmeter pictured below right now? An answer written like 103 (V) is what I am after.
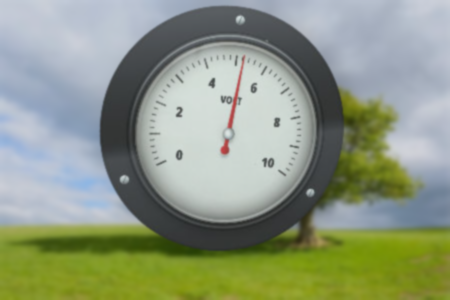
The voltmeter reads 5.2 (V)
